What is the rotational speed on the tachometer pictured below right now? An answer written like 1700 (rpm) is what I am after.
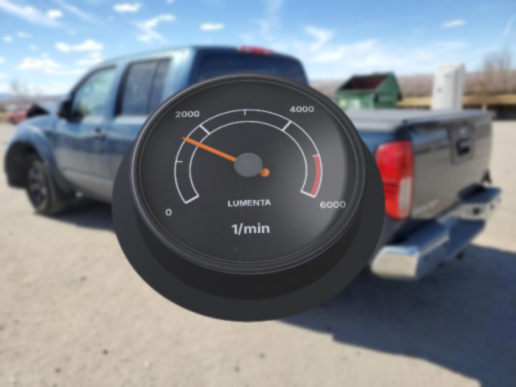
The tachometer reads 1500 (rpm)
